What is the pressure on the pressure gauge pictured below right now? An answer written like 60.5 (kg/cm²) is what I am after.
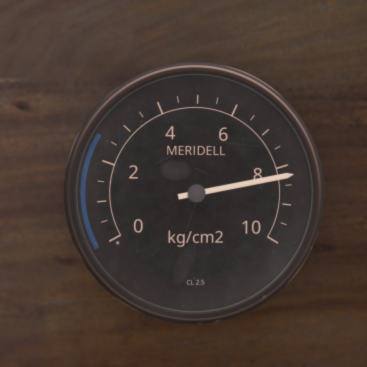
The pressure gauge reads 8.25 (kg/cm²)
